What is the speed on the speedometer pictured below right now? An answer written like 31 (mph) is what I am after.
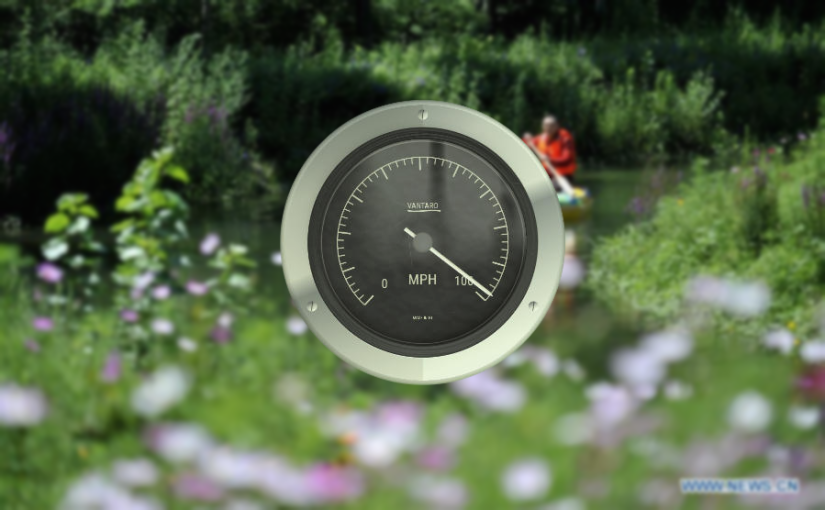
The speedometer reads 98 (mph)
